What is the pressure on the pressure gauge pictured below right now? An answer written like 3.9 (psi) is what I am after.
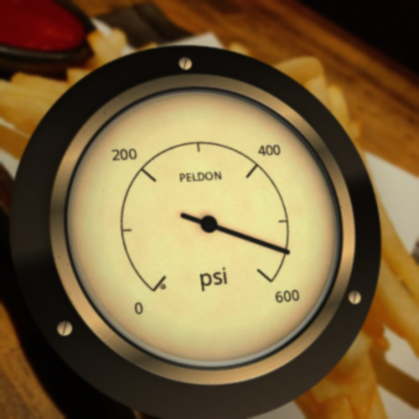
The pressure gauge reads 550 (psi)
